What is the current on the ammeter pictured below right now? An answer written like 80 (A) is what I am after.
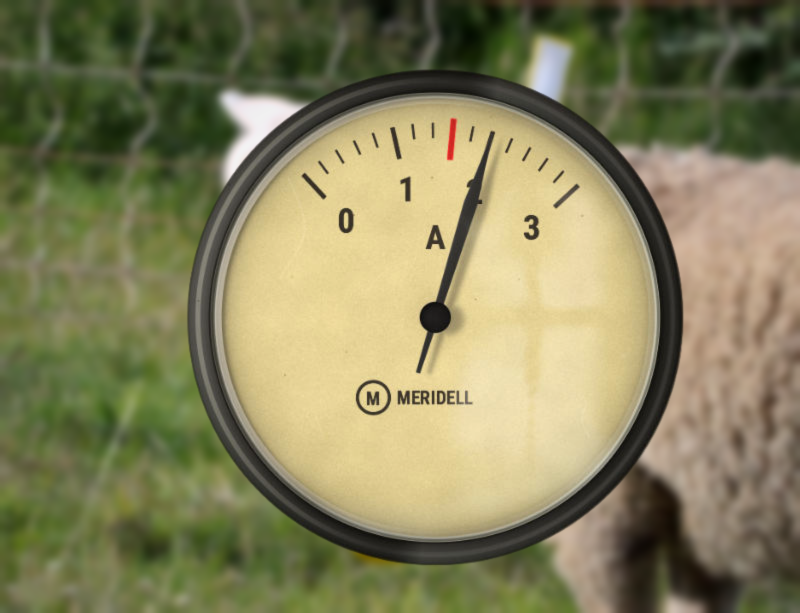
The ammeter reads 2 (A)
